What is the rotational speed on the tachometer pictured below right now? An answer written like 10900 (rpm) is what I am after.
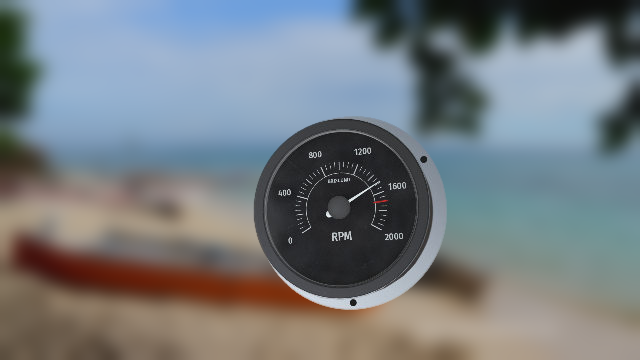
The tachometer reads 1500 (rpm)
